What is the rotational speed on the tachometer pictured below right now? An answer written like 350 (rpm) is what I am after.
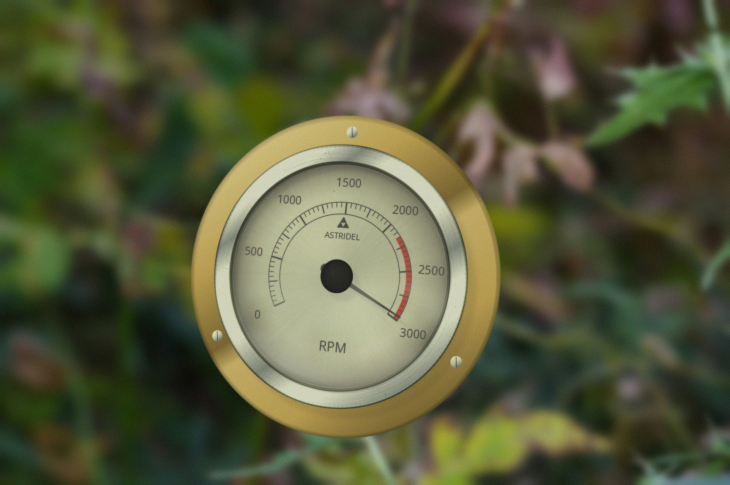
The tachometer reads 2950 (rpm)
